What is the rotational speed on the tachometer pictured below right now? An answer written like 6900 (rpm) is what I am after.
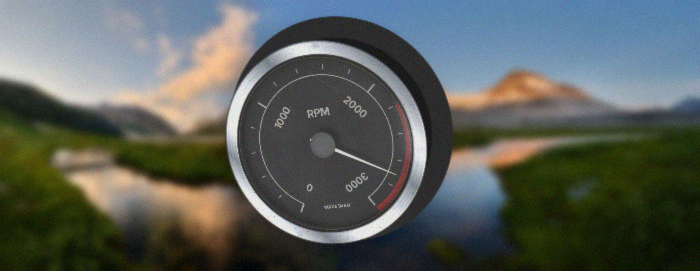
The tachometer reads 2700 (rpm)
